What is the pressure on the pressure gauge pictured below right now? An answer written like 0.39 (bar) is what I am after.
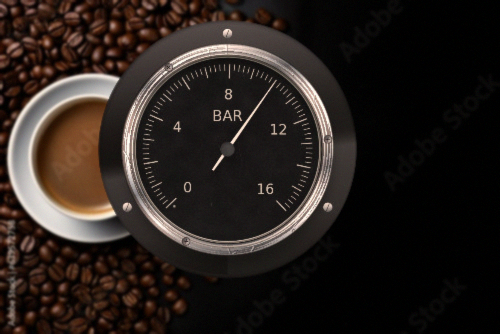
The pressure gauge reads 10 (bar)
